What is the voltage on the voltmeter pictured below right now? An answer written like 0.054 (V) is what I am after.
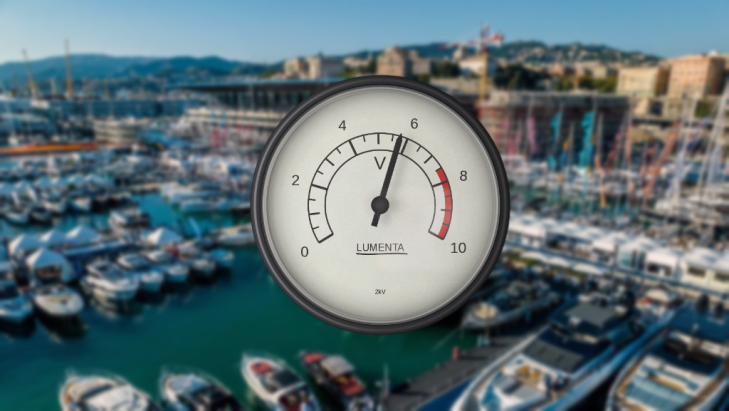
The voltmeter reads 5.75 (V)
